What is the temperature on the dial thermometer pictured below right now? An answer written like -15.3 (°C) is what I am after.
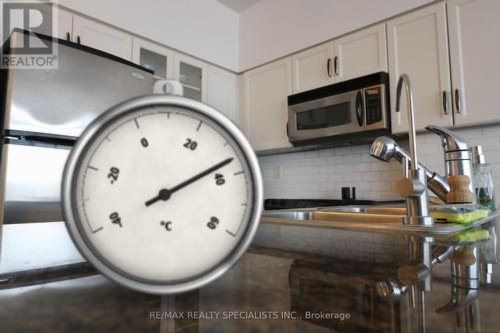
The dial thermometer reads 35 (°C)
